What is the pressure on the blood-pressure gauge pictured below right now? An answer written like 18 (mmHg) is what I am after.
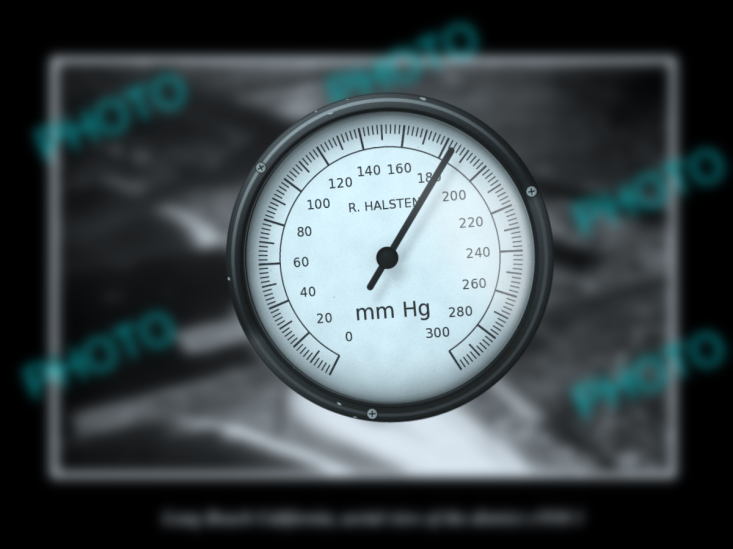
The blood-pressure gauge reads 184 (mmHg)
